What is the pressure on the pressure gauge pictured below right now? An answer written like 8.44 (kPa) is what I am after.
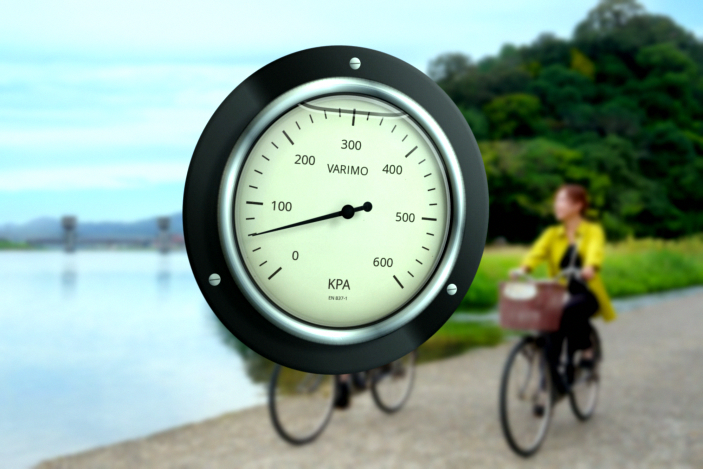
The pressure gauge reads 60 (kPa)
